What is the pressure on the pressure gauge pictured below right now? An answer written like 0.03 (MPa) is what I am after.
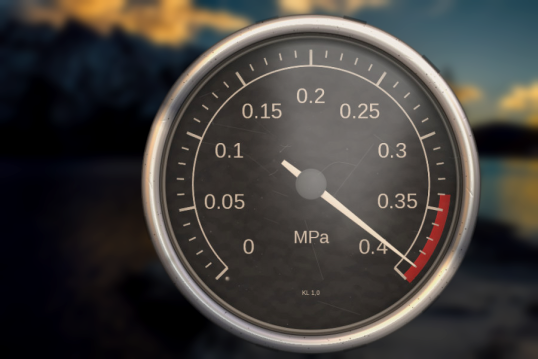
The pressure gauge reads 0.39 (MPa)
